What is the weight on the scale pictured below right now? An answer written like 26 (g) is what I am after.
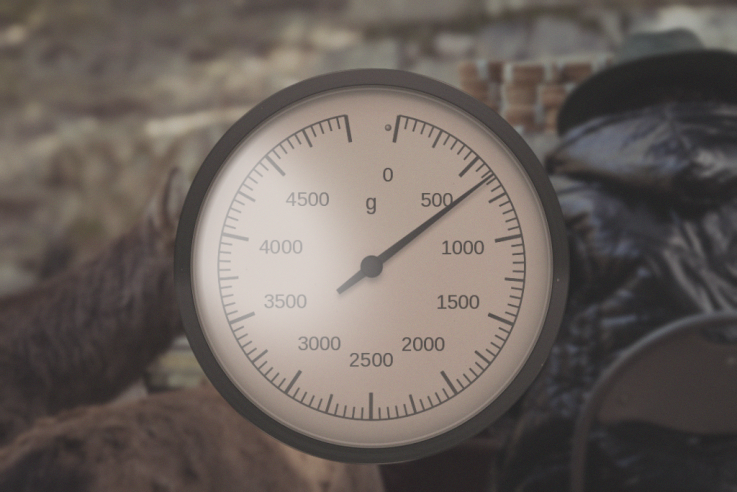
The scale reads 625 (g)
